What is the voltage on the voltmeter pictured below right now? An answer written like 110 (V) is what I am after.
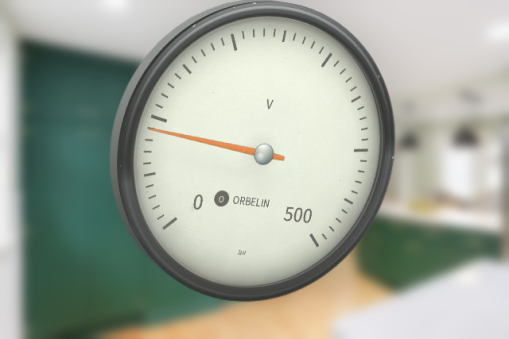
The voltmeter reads 90 (V)
